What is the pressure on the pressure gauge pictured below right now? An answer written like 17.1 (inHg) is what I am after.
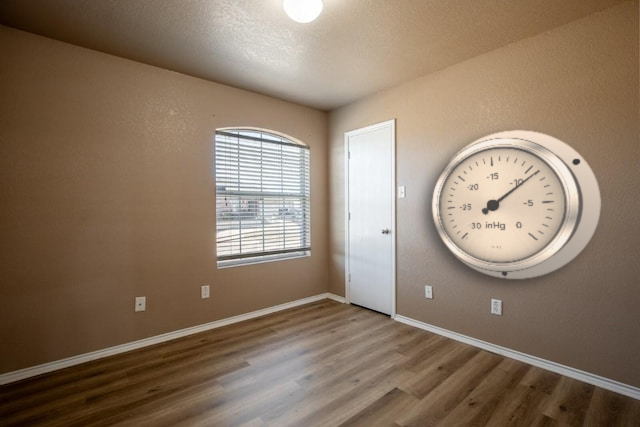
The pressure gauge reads -9 (inHg)
